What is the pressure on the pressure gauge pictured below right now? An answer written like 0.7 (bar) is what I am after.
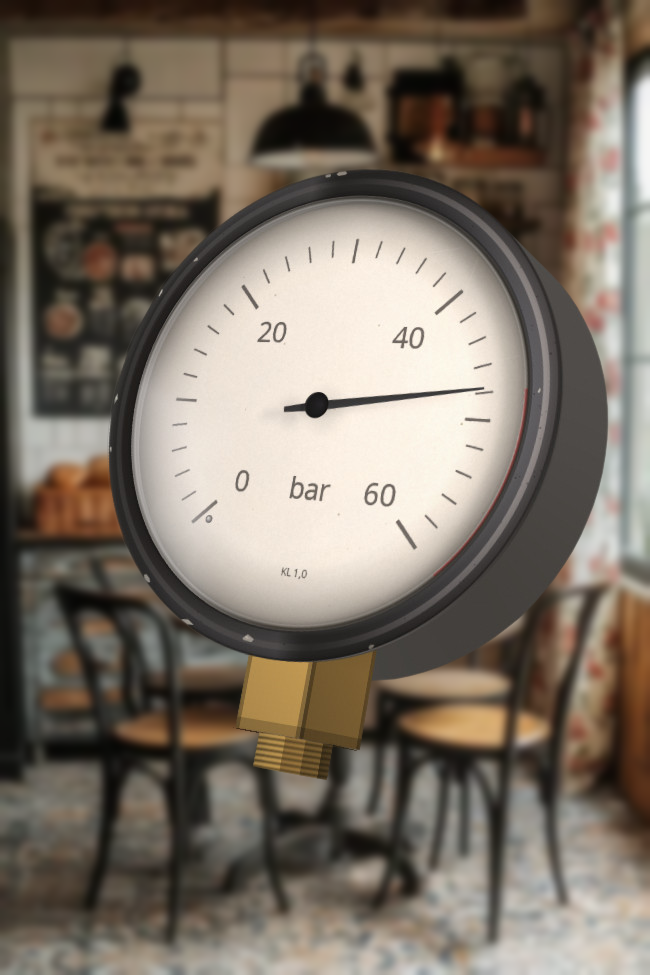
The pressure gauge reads 48 (bar)
